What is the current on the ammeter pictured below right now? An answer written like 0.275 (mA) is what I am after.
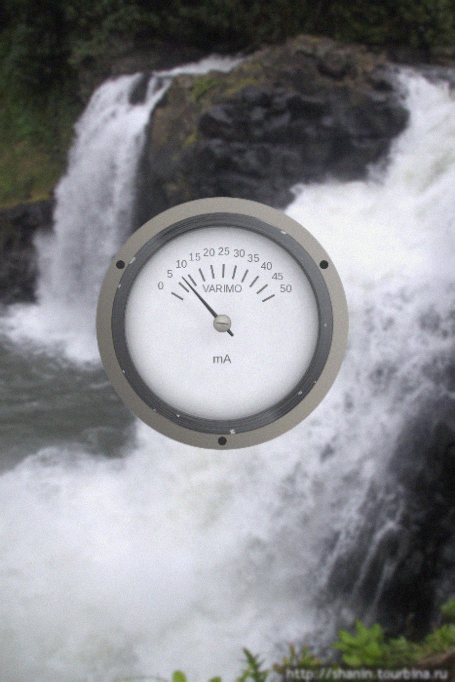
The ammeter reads 7.5 (mA)
